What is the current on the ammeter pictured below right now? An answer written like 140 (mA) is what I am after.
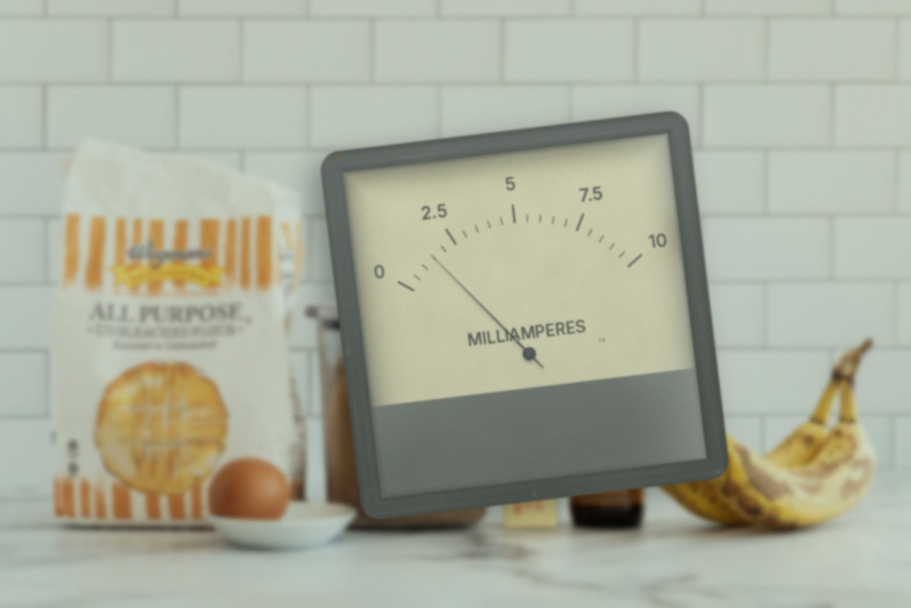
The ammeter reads 1.5 (mA)
